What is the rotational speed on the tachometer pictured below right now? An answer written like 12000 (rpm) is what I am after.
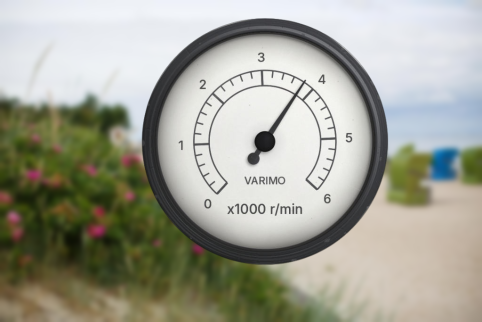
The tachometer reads 3800 (rpm)
